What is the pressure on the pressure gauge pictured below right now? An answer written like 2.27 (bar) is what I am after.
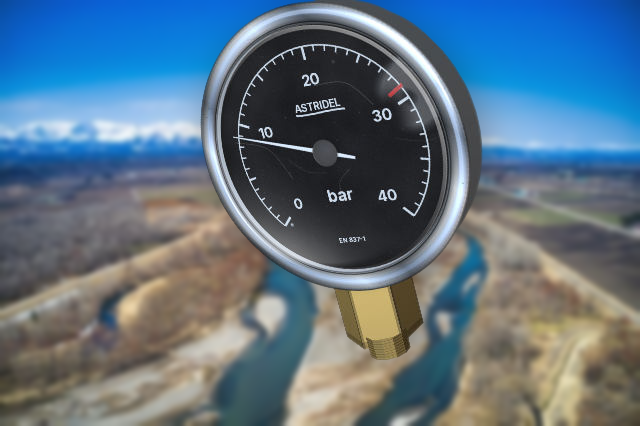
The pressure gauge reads 9 (bar)
